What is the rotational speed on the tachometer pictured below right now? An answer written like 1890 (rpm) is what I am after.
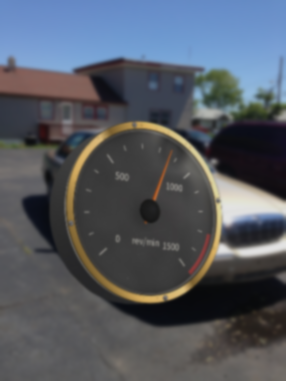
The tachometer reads 850 (rpm)
